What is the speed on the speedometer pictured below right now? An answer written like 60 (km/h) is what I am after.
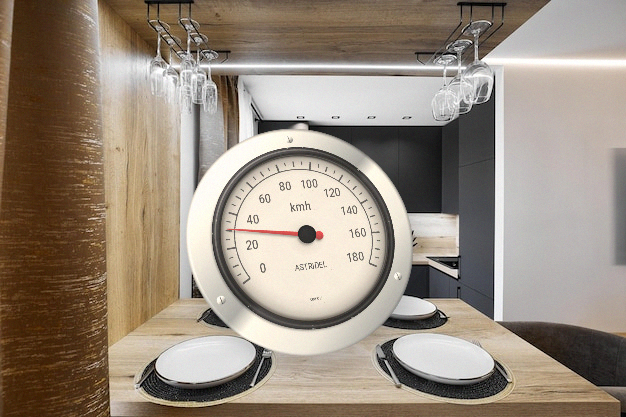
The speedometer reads 30 (km/h)
